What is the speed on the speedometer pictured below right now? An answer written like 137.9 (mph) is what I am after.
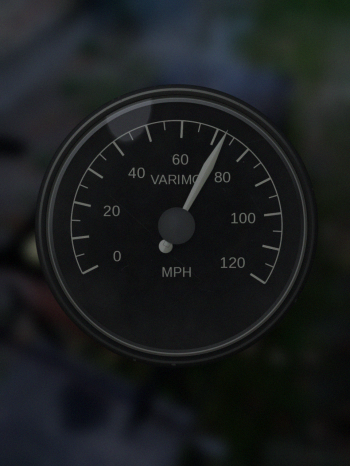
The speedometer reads 72.5 (mph)
